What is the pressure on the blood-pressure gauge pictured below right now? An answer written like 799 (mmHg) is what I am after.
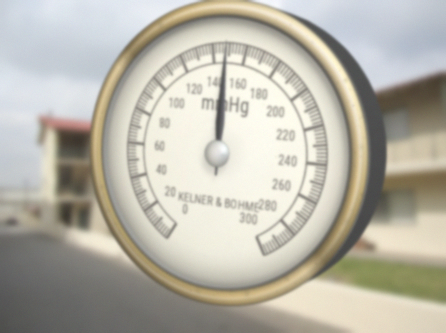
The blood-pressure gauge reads 150 (mmHg)
